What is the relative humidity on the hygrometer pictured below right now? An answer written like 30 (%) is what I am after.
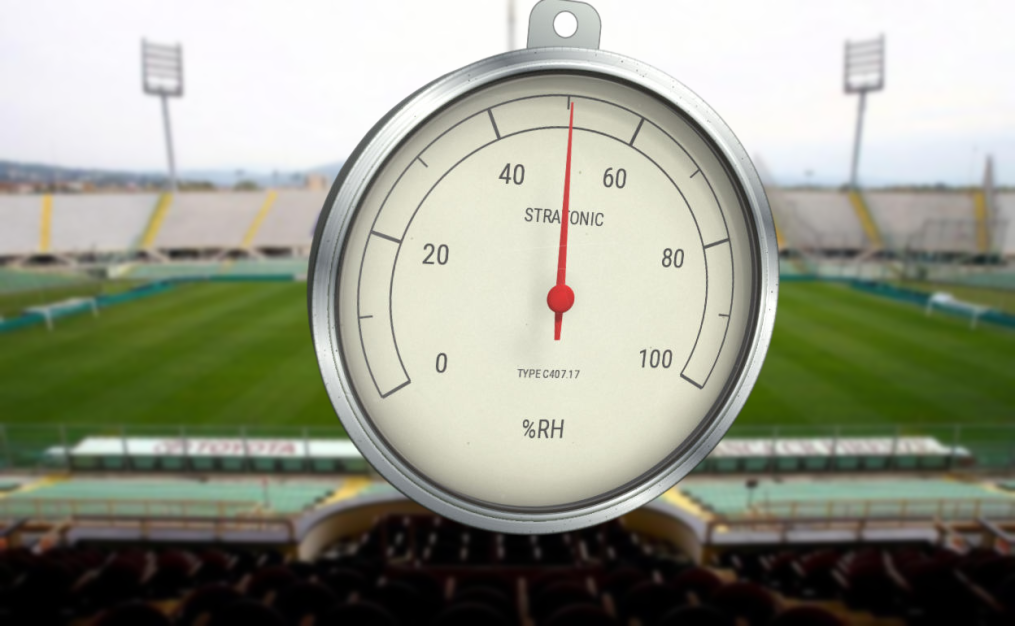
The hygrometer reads 50 (%)
